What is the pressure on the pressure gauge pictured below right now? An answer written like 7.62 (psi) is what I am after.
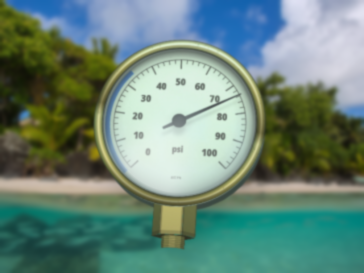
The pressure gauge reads 74 (psi)
